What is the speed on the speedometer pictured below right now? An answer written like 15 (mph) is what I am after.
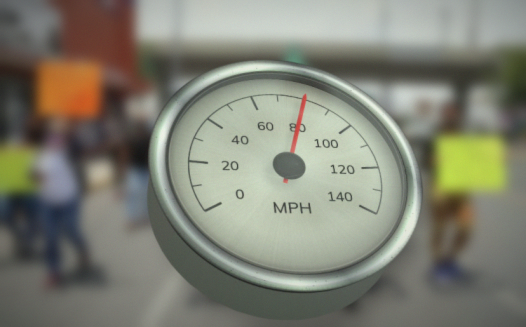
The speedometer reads 80 (mph)
